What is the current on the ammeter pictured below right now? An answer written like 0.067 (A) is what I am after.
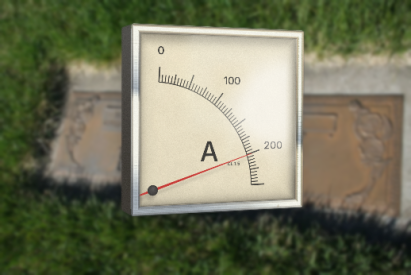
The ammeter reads 200 (A)
